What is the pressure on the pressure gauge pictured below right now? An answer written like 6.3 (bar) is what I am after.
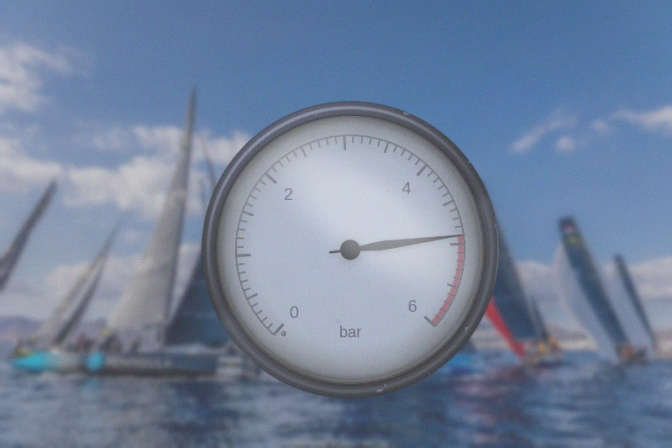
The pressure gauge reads 4.9 (bar)
